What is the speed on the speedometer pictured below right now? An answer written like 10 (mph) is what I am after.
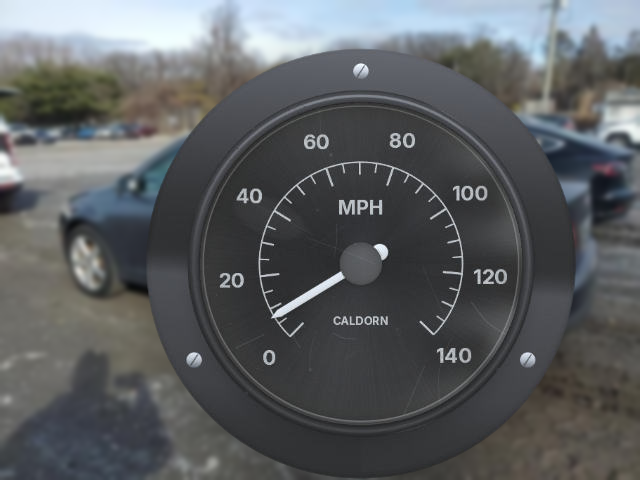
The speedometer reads 7.5 (mph)
